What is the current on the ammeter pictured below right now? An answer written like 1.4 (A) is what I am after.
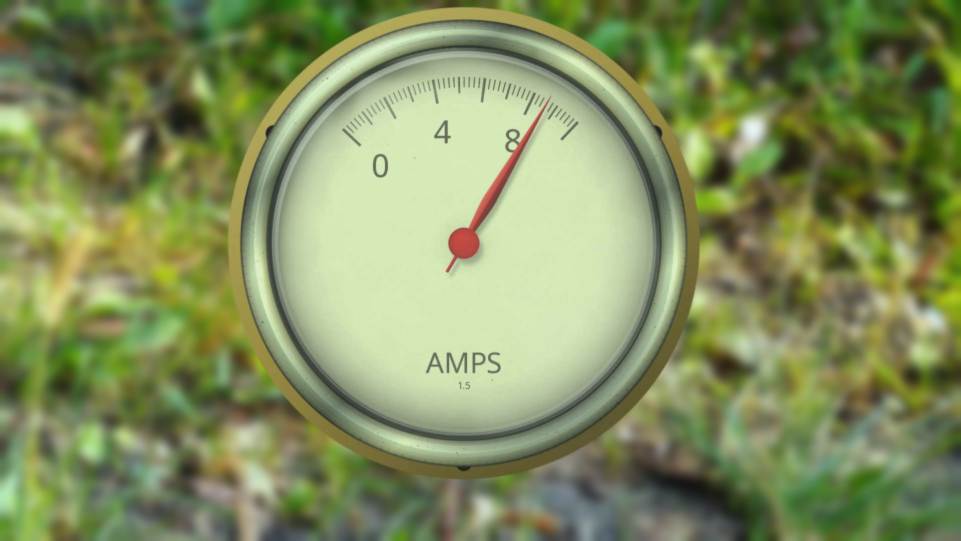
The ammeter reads 8.6 (A)
